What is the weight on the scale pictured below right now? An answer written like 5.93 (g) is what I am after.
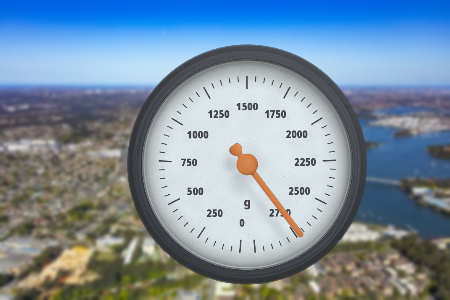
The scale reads 2725 (g)
